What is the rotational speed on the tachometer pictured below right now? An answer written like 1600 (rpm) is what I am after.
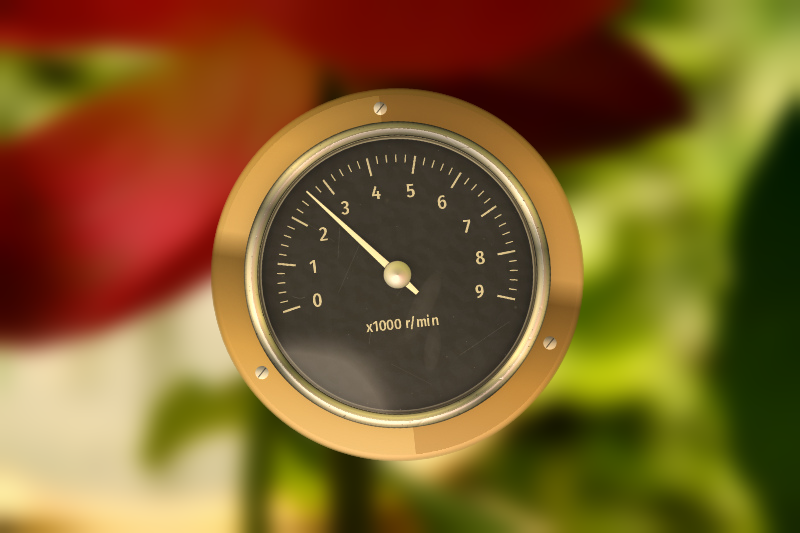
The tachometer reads 2600 (rpm)
